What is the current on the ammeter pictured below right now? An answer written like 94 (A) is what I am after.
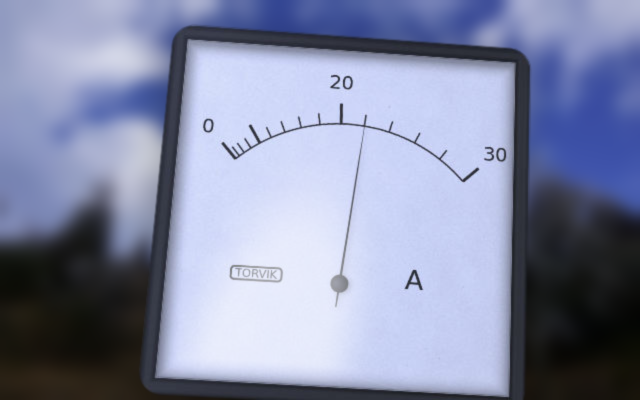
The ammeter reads 22 (A)
